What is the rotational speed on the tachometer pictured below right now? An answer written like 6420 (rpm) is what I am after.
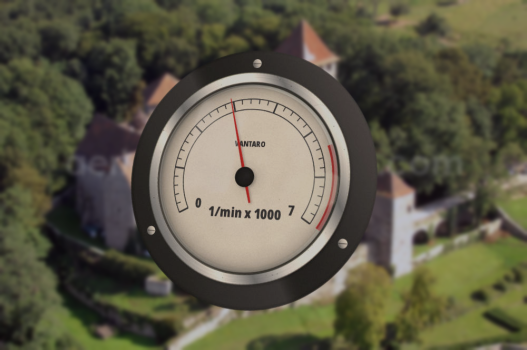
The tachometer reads 3000 (rpm)
